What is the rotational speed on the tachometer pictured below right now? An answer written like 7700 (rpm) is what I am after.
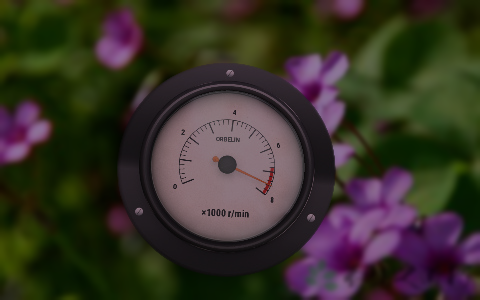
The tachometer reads 7600 (rpm)
